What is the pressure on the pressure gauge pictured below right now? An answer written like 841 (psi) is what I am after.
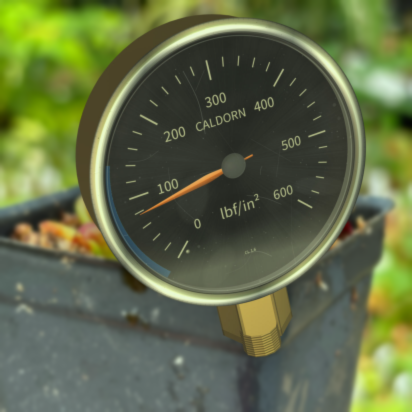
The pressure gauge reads 80 (psi)
